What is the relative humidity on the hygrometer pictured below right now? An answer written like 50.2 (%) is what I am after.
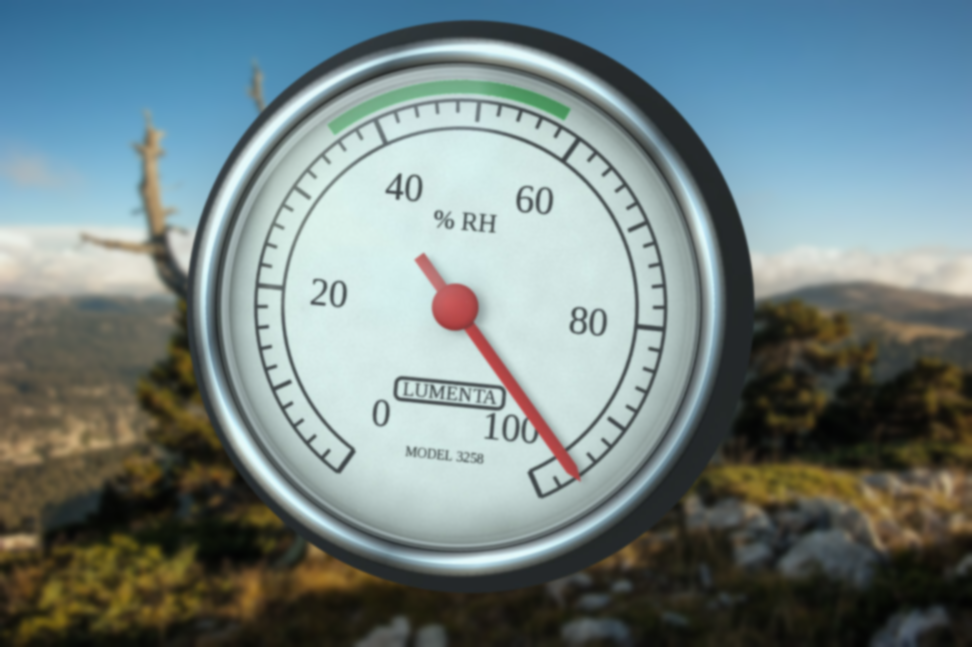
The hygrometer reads 96 (%)
